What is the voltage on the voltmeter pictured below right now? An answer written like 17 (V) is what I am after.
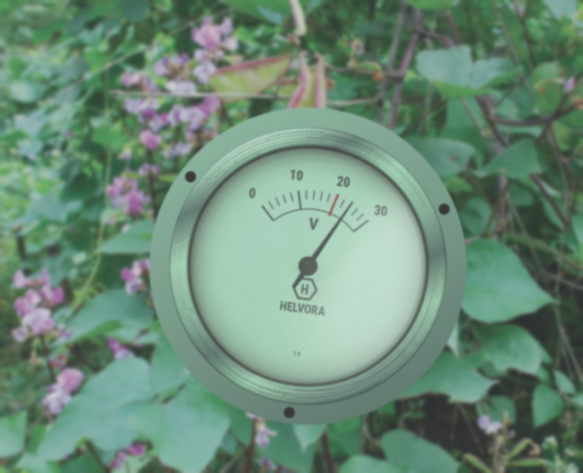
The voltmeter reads 24 (V)
